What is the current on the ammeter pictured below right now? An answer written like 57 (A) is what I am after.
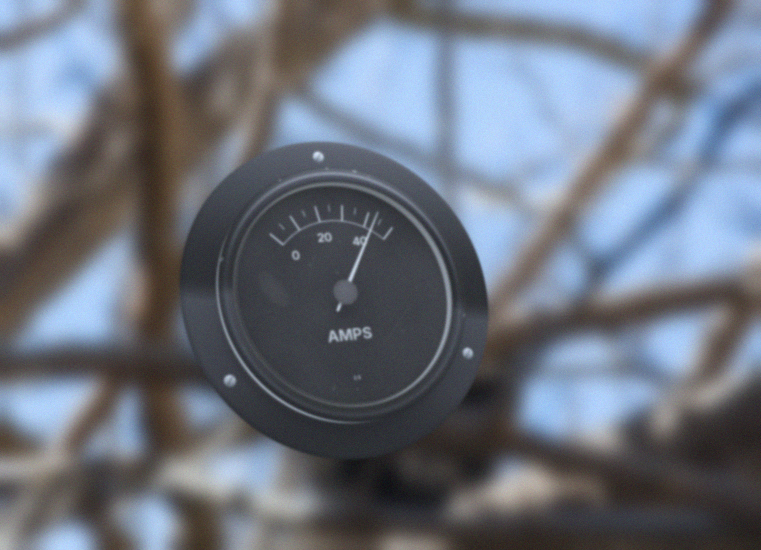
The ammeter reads 42.5 (A)
